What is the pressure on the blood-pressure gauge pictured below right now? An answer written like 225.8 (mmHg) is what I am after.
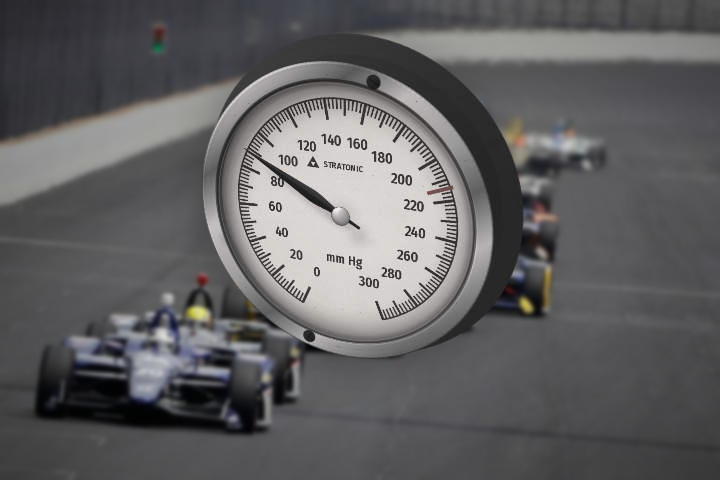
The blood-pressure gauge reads 90 (mmHg)
